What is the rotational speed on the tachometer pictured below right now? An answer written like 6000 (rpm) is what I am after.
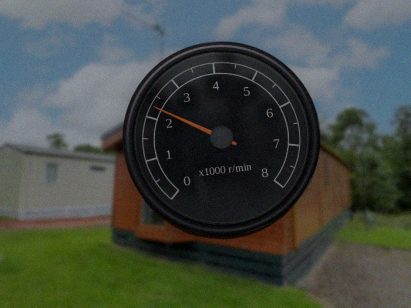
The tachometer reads 2250 (rpm)
